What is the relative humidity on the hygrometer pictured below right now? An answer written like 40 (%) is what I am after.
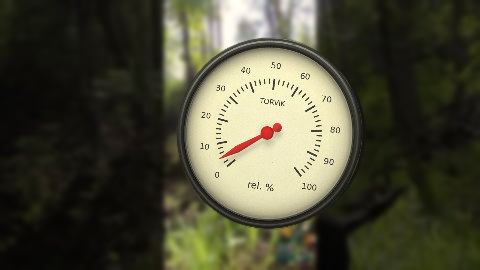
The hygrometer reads 4 (%)
